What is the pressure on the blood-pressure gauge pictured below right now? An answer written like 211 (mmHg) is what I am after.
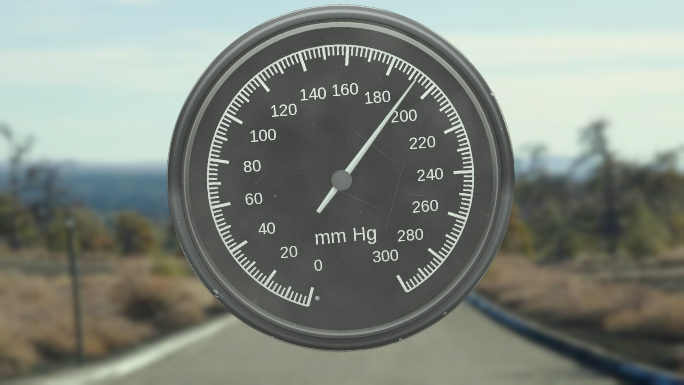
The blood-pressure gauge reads 192 (mmHg)
